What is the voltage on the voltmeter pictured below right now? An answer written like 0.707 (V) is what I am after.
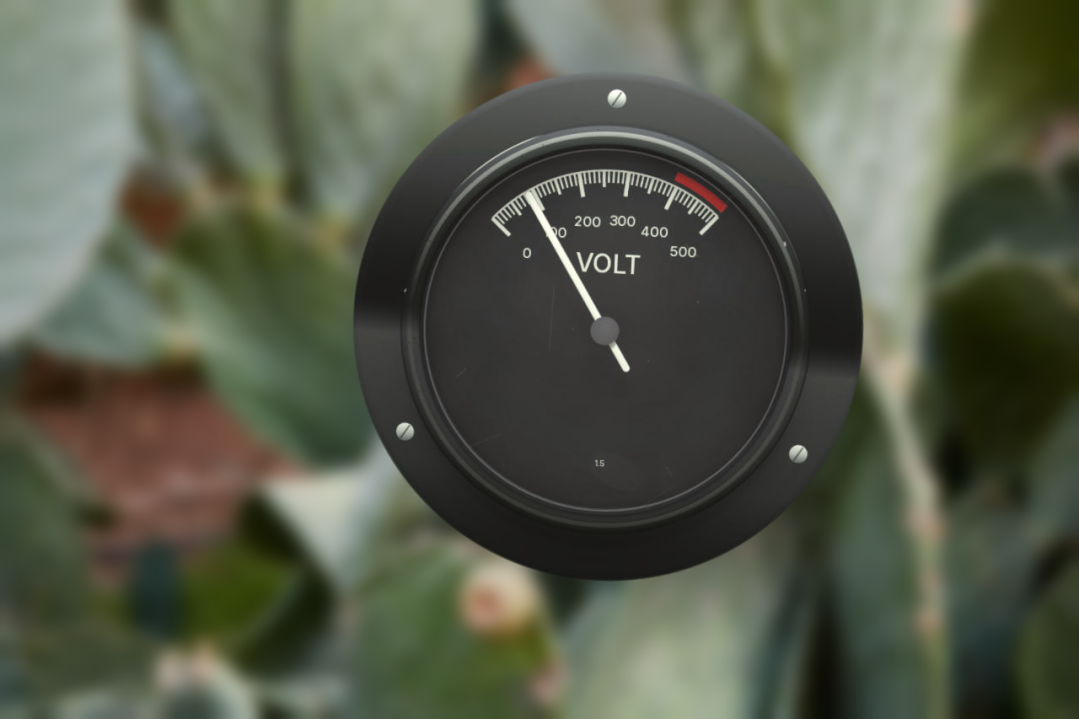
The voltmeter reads 90 (V)
